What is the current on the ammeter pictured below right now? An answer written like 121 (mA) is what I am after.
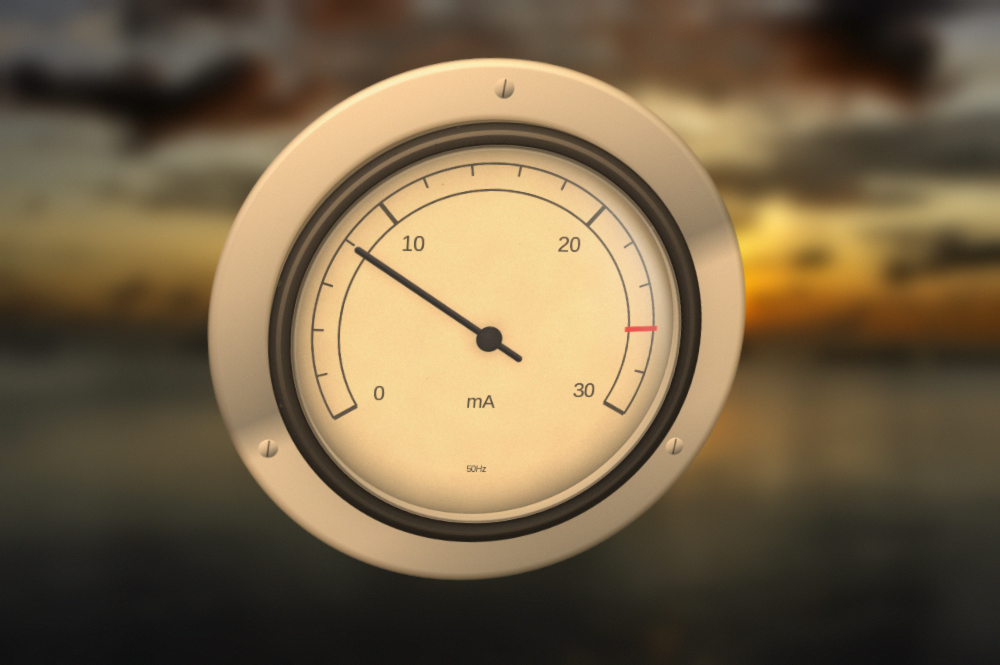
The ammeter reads 8 (mA)
